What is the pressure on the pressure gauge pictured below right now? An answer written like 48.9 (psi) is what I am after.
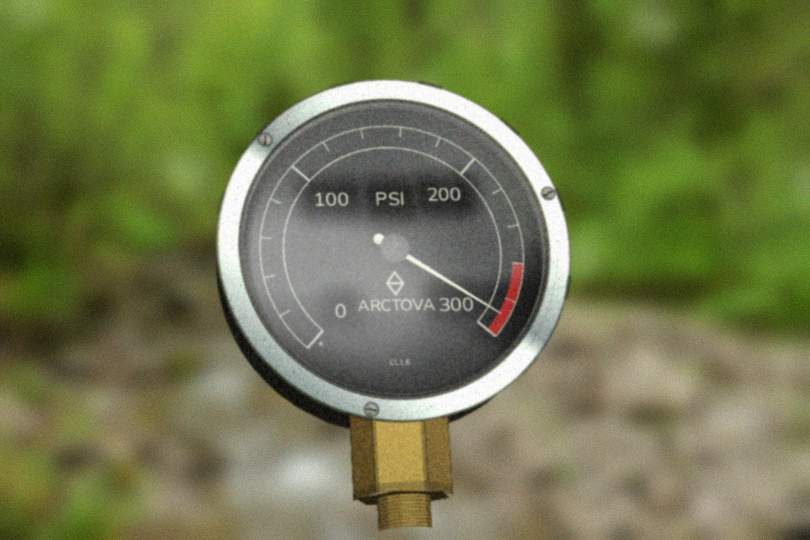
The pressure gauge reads 290 (psi)
